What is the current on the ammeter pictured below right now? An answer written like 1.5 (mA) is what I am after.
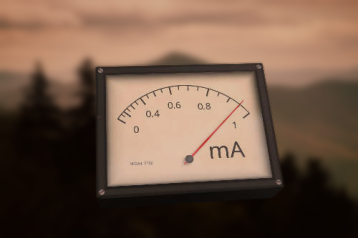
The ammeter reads 0.95 (mA)
